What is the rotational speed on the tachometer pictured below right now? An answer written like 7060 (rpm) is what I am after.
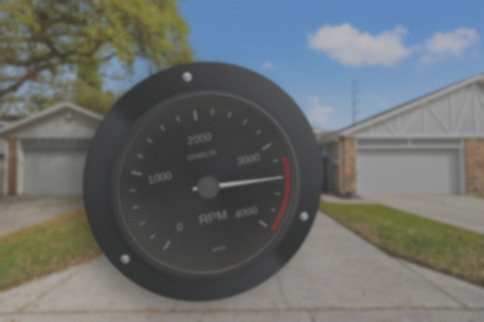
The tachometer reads 3400 (rpm)
